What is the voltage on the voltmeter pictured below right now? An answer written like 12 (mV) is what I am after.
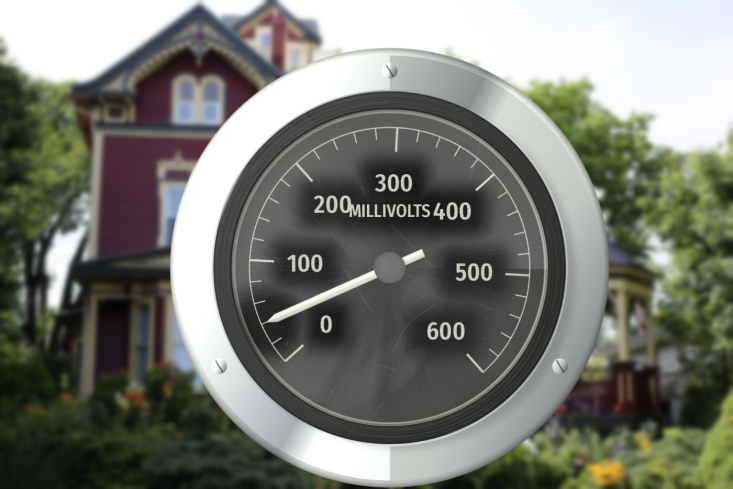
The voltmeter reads 40 (mV)
